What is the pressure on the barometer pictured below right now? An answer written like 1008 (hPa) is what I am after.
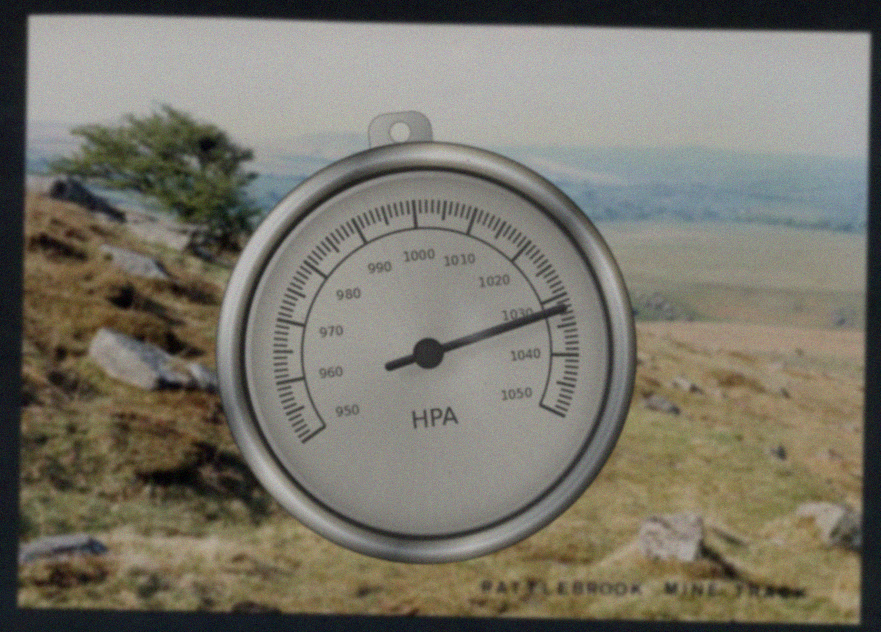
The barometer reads 1032 (hPa)
